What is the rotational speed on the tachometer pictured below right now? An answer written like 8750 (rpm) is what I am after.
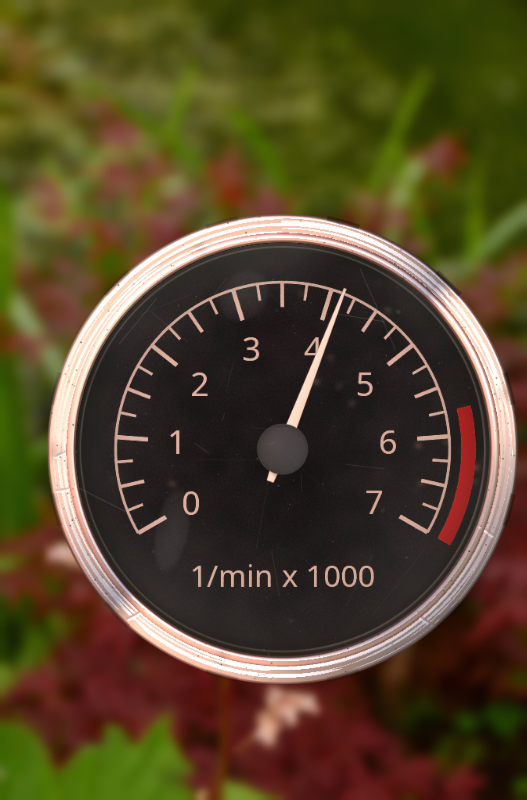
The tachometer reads 4125 (rpm)
